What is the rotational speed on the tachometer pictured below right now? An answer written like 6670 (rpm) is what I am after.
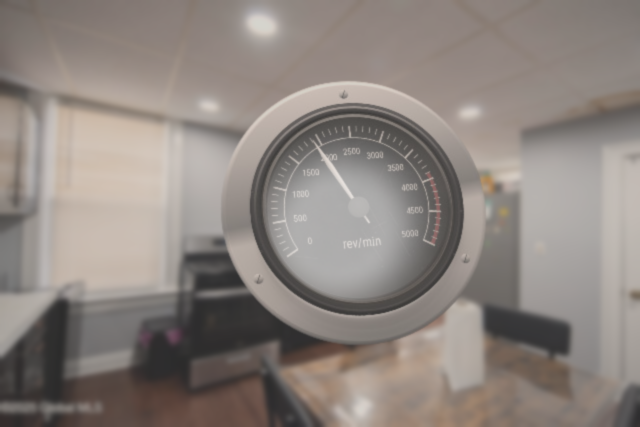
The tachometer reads 1900 (rpm)
